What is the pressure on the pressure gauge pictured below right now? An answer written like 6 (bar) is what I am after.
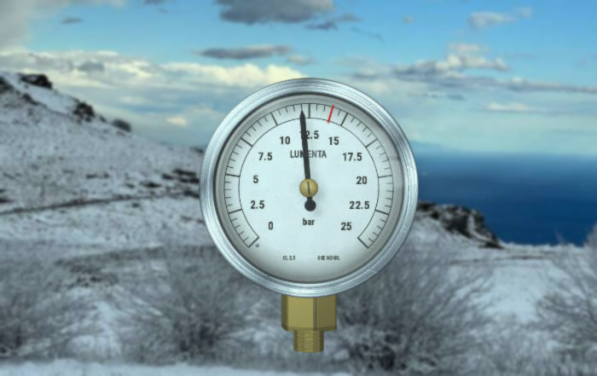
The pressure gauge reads 12 (bar)
